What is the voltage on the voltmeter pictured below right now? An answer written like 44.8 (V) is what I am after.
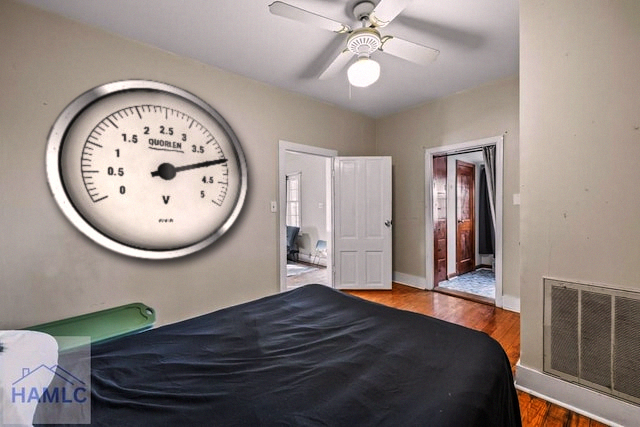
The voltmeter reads 4 (V)
